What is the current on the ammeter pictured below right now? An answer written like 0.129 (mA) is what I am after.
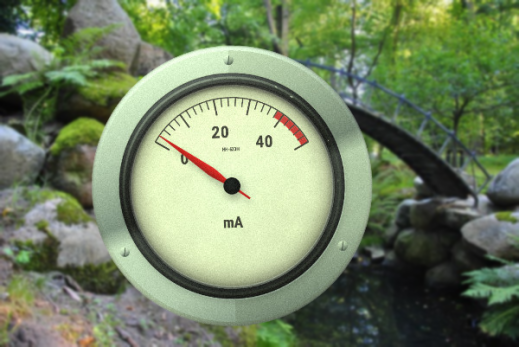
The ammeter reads 2 (mA)
